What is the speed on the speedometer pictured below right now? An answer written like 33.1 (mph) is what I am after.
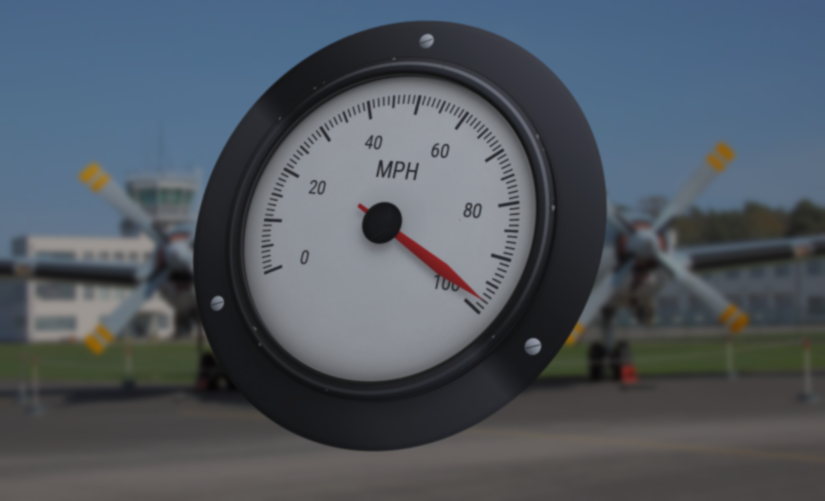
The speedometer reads 98 (mph)
